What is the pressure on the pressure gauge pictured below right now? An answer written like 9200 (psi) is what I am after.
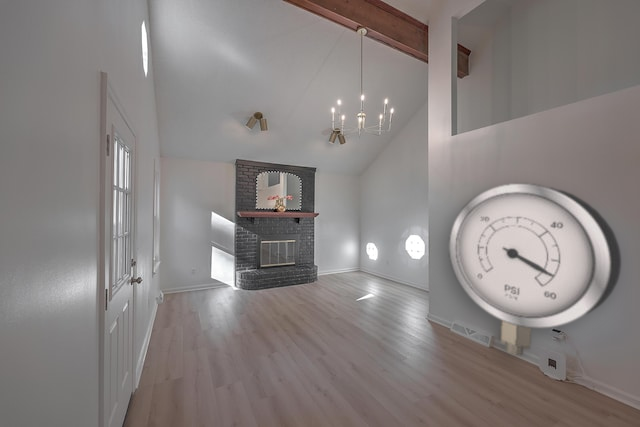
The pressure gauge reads 55 (psi)
